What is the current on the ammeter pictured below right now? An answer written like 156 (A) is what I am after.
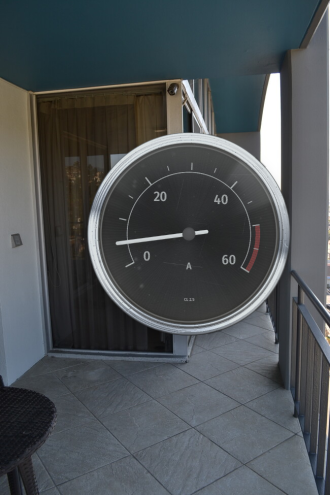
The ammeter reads 5 (A)
